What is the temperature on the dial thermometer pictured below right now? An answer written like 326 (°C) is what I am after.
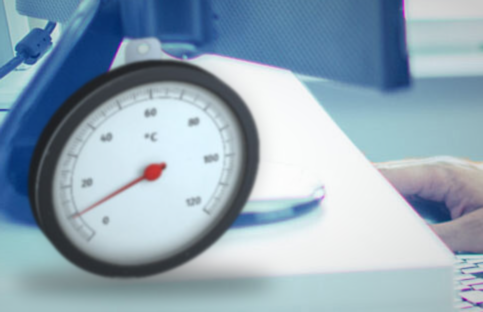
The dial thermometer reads 10 (°C)
